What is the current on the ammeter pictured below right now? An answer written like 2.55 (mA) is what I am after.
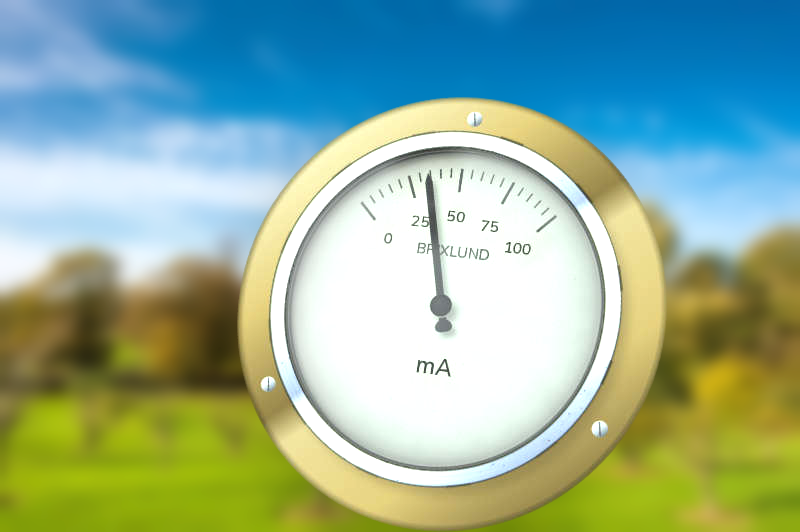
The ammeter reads 35 (mA)
